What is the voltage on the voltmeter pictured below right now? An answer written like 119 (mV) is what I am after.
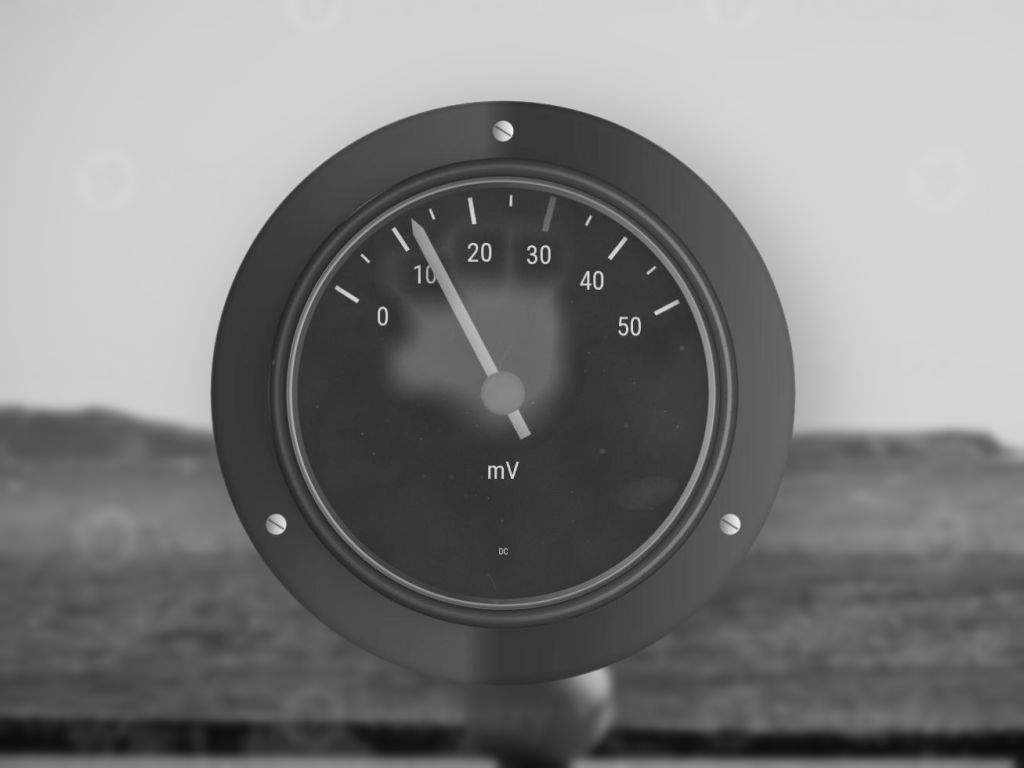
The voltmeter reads 12.5 (mV)
